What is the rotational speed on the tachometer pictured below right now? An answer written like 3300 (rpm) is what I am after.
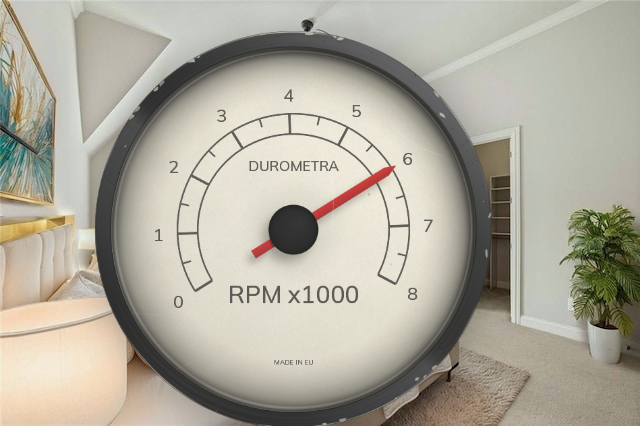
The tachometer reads 6000 (rpm)
